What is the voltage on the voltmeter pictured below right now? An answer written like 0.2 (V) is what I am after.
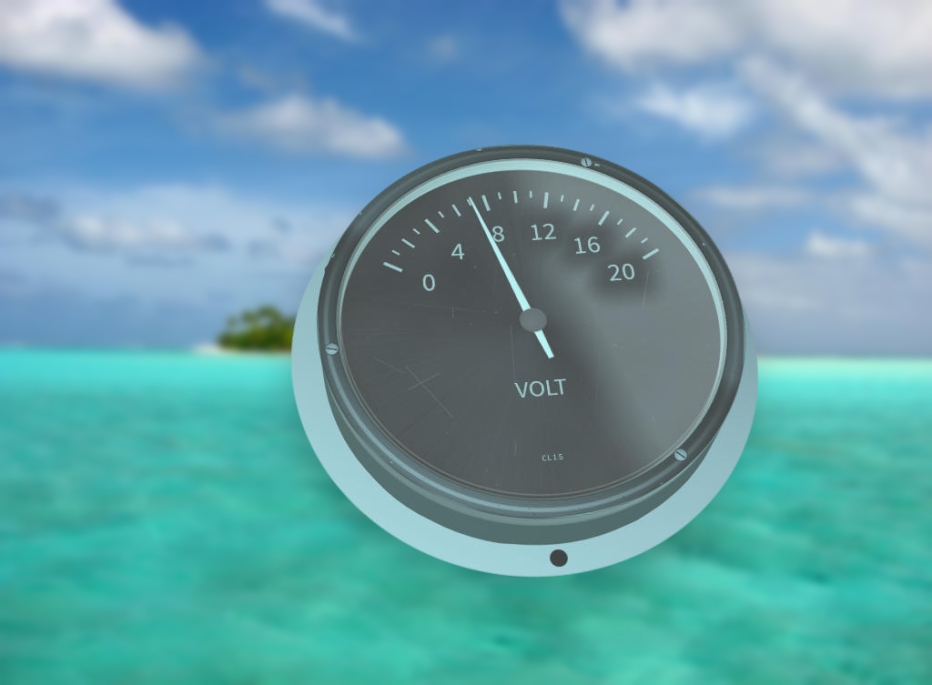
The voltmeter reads 7 (V)
